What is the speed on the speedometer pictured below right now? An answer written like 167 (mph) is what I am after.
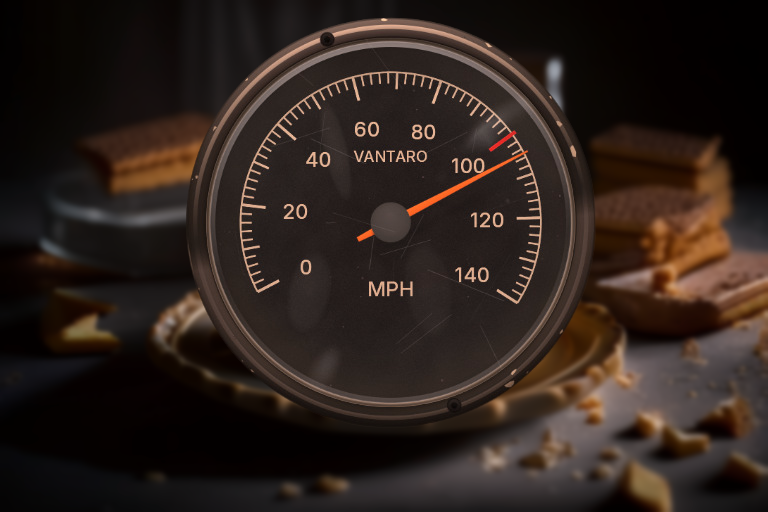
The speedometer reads 105 (mph)
